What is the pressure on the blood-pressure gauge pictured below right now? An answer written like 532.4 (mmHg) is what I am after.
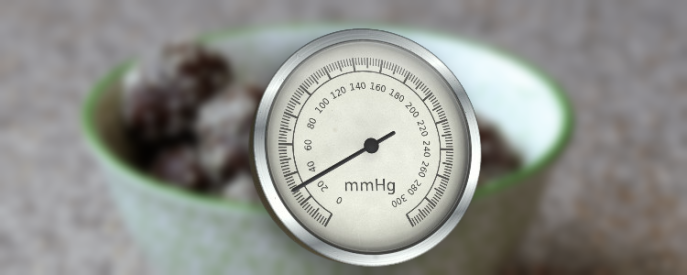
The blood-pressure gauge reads 30 (mmHg)
